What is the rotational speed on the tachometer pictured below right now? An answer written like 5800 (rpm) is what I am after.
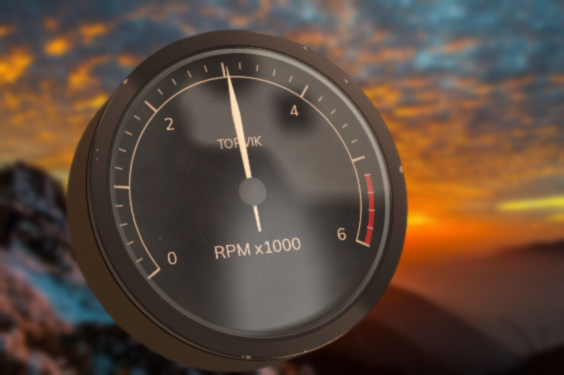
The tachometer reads 3000 (rpm)
